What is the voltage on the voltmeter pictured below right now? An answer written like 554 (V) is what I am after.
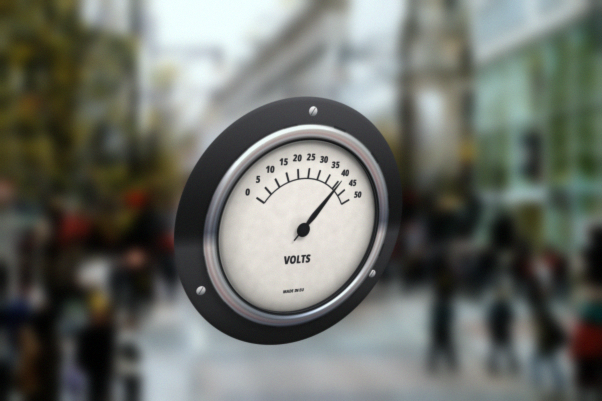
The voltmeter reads 40 (V)
